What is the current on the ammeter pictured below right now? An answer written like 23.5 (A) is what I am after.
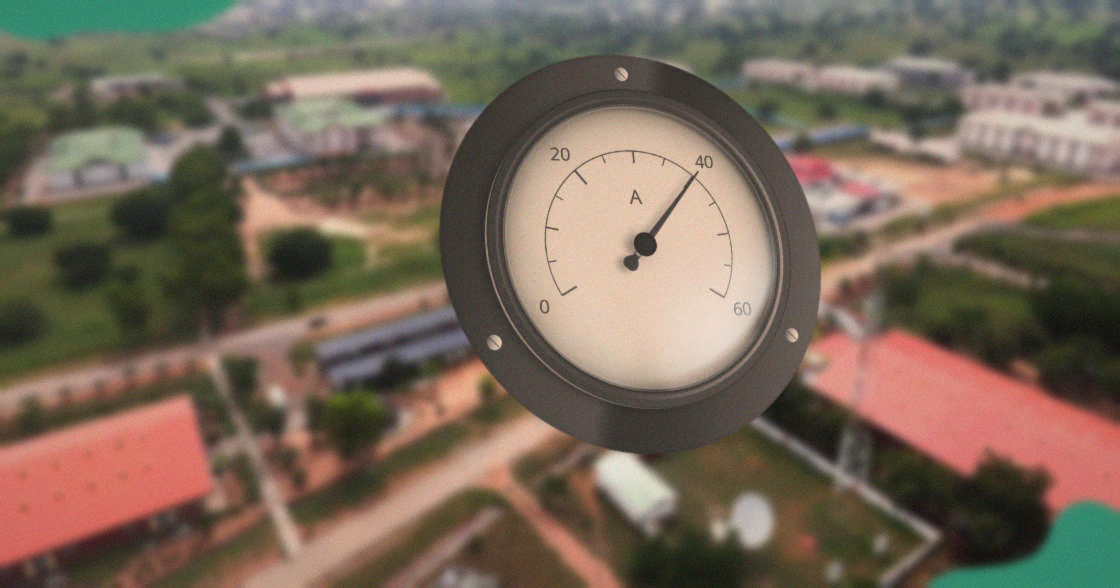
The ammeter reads 40 (A)
